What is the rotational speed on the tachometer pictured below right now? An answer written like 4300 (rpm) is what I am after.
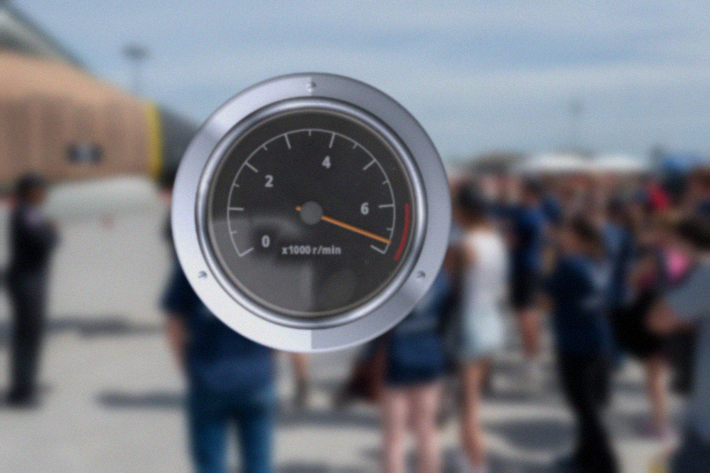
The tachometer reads 6750 (rpm)
